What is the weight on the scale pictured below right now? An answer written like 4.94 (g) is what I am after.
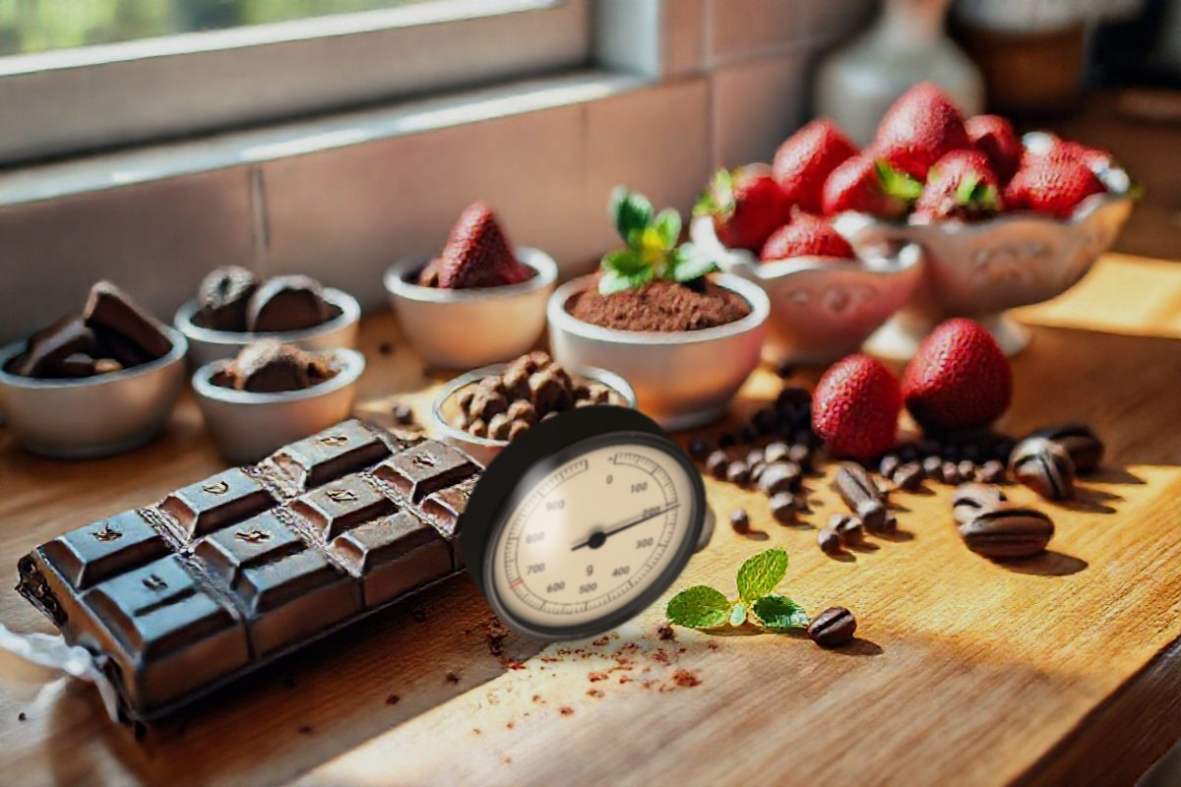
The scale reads 200 (g)
